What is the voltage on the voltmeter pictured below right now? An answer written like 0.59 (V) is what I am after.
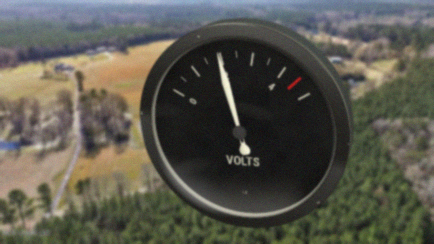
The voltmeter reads 2 (V)
